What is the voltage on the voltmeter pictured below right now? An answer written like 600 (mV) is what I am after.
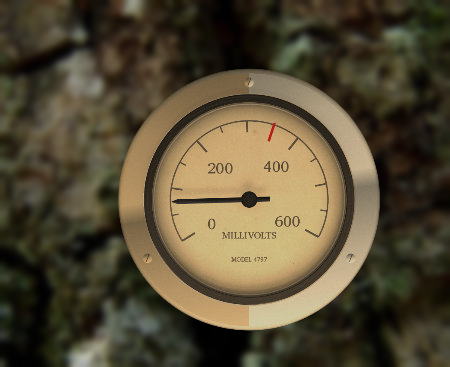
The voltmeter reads 75 (mV)
